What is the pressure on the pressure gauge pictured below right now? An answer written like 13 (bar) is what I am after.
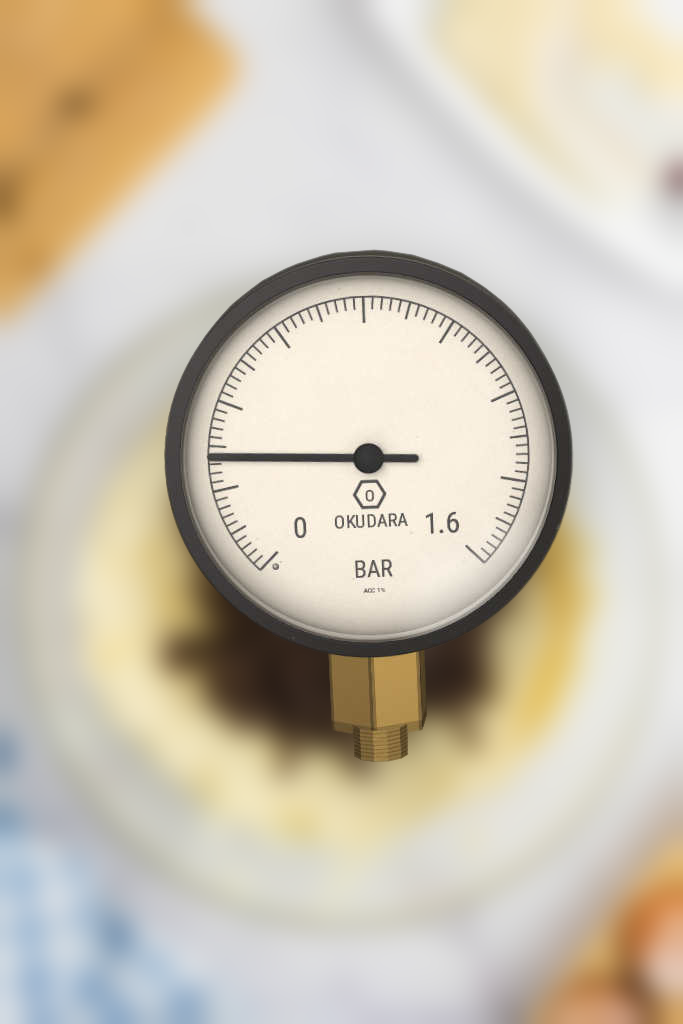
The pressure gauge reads 0.28 (bar)
